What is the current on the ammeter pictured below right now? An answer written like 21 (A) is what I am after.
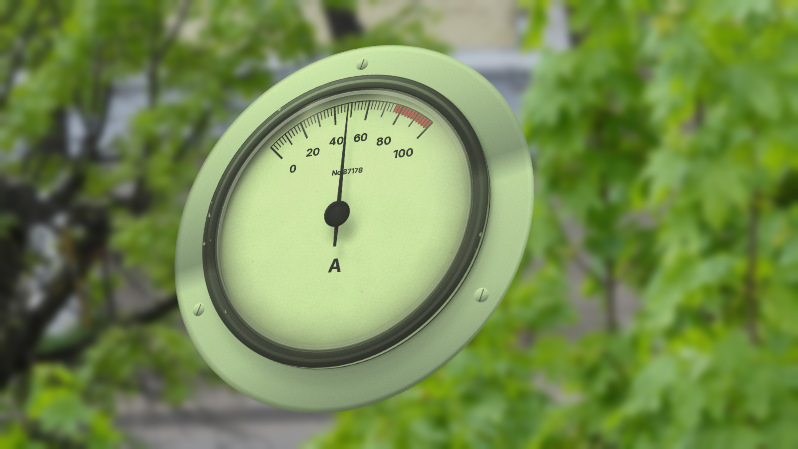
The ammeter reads 50 (A)
